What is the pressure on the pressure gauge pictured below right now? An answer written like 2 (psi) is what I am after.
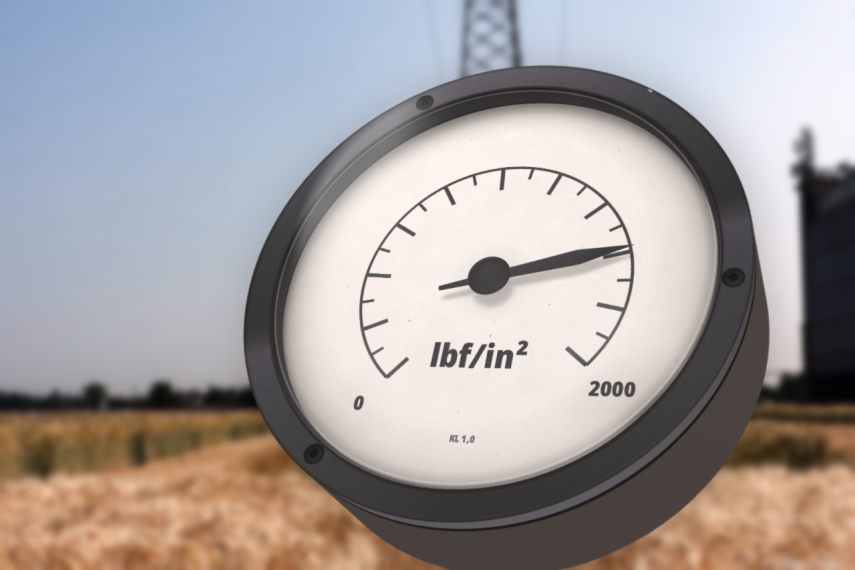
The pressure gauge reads 1600 (psi)
